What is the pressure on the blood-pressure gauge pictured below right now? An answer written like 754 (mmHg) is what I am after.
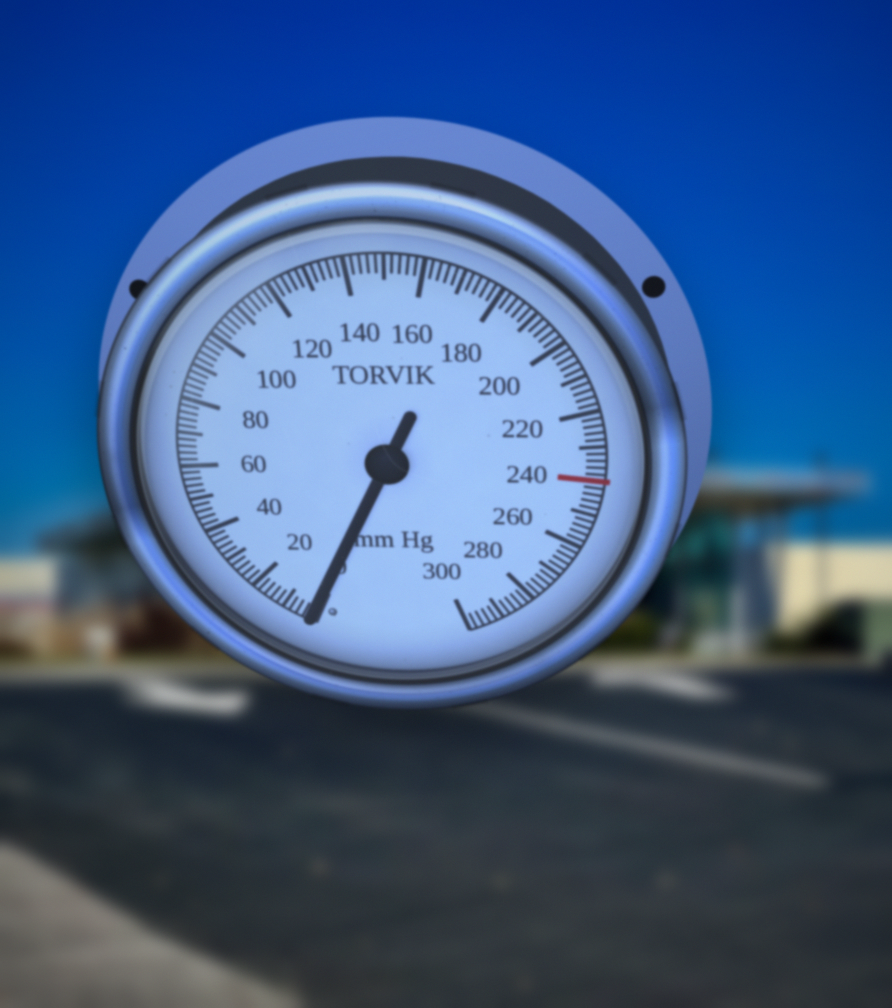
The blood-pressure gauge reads 2 (mmHg)
